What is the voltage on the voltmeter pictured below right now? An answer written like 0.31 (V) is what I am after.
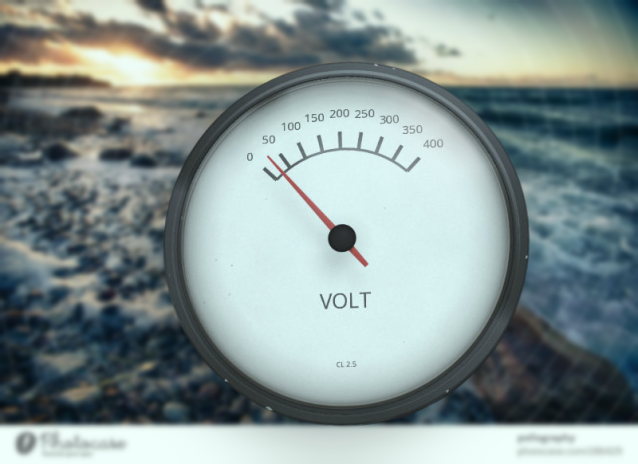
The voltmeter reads 25 (V)
